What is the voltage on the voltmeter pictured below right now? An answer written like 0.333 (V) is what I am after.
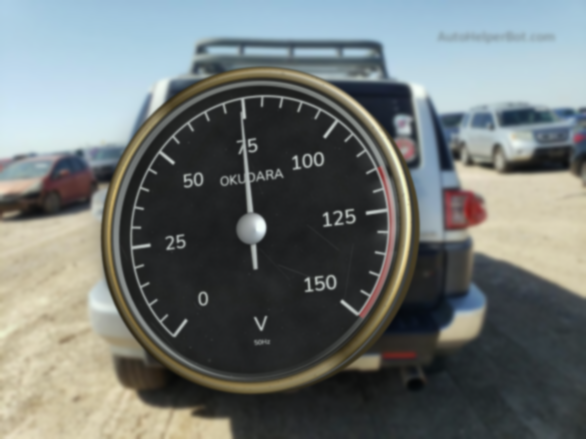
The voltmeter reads 75 (V)
